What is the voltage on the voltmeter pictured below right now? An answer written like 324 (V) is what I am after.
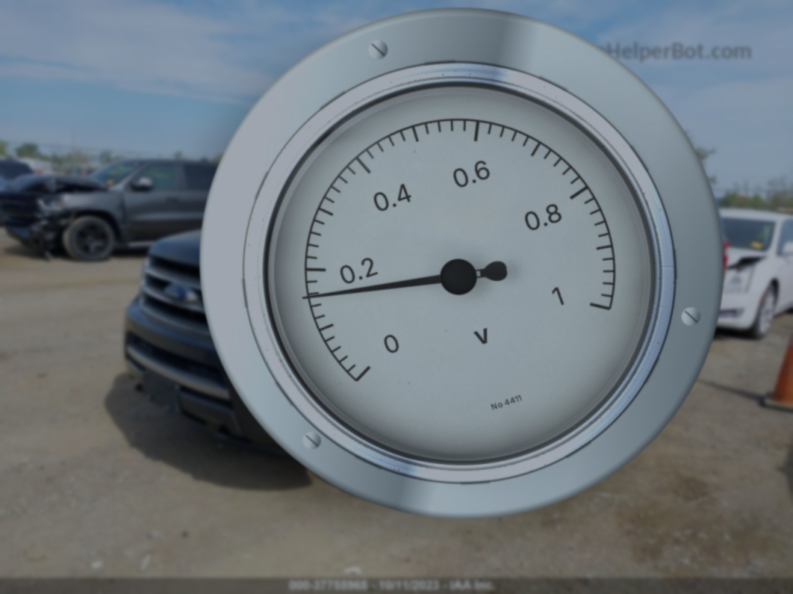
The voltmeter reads 0.16 (V)
